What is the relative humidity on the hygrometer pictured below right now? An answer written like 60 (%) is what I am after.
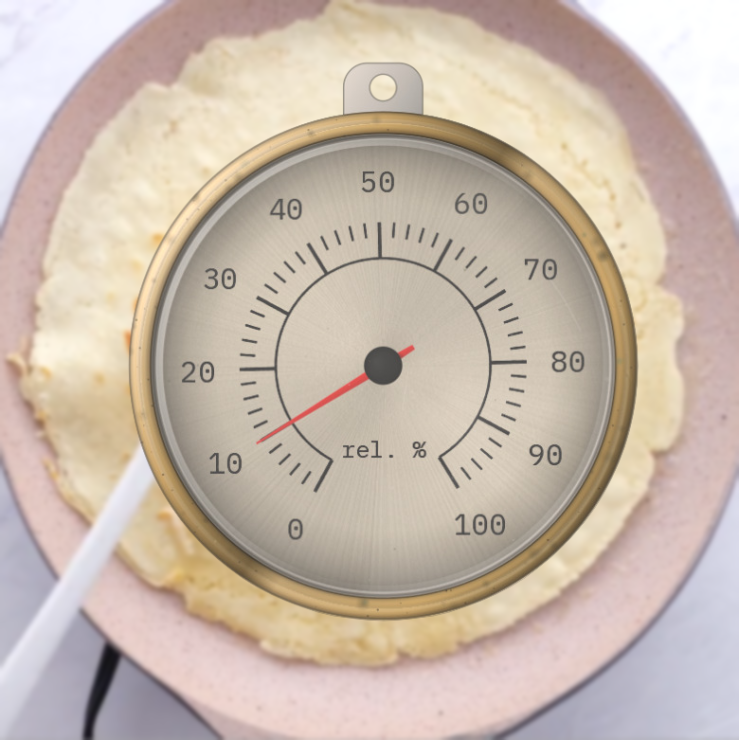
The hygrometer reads 10 (%)
